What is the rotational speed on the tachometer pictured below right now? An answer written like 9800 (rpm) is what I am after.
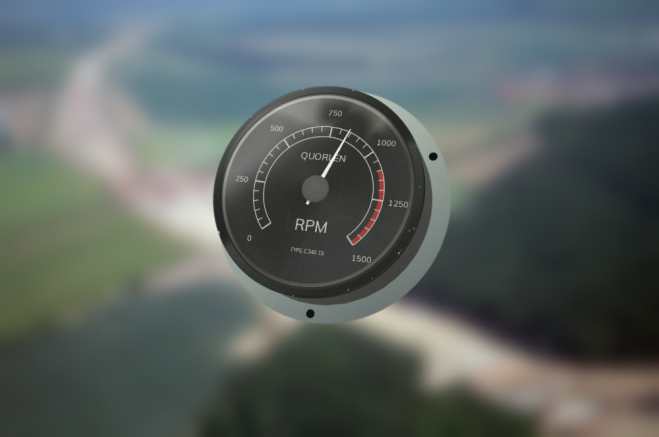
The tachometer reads 850 (rpm)
